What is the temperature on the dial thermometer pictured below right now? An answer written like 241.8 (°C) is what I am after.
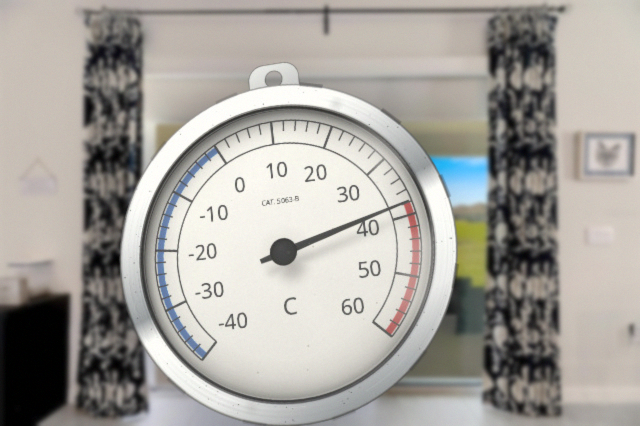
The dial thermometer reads 38 (°C)
